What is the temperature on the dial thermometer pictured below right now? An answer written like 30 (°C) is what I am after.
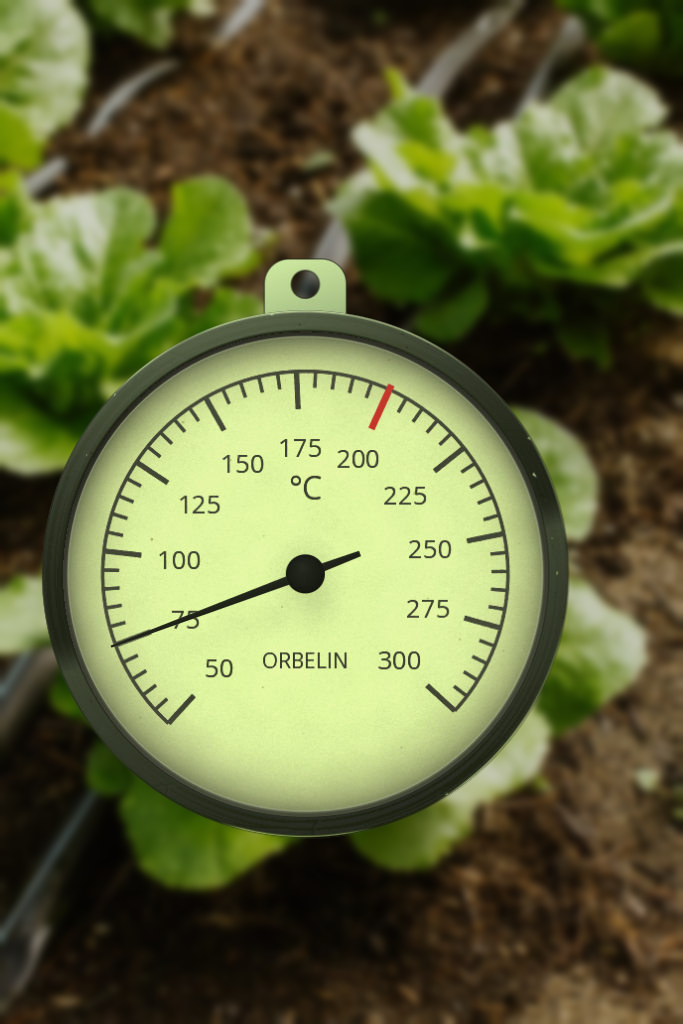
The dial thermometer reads 75 (°C)
